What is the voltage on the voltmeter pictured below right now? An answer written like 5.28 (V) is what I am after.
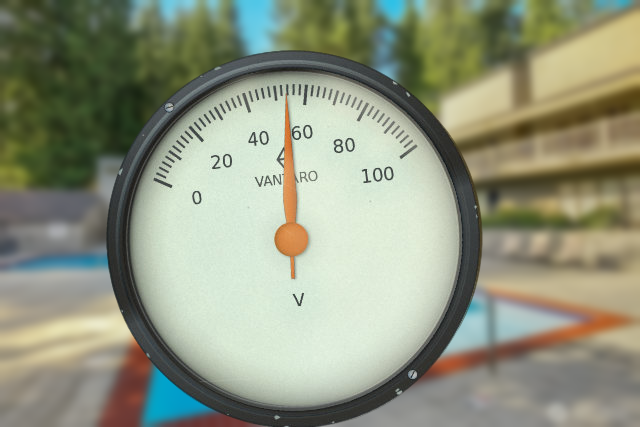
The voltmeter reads 54 (V)
